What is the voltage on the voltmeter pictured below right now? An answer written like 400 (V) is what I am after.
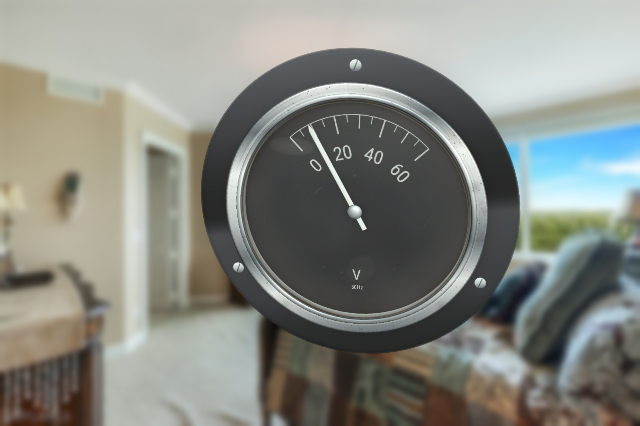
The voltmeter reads 10 (V)
